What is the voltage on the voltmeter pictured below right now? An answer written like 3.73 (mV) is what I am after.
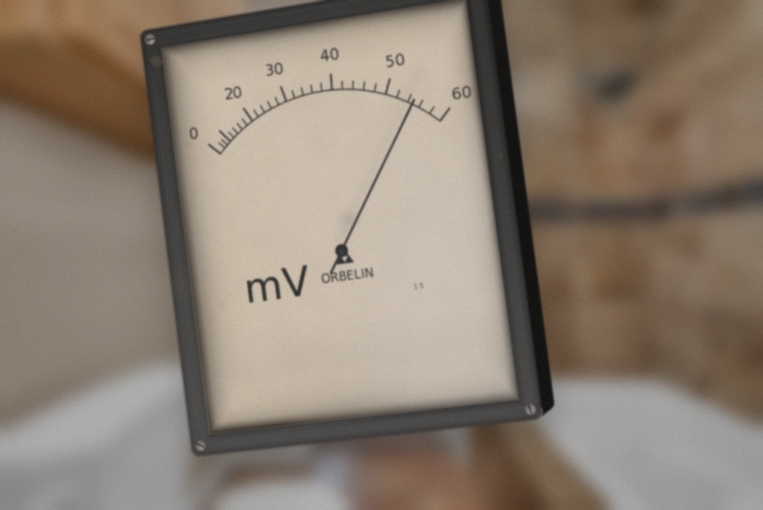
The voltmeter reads 55 (mV)
